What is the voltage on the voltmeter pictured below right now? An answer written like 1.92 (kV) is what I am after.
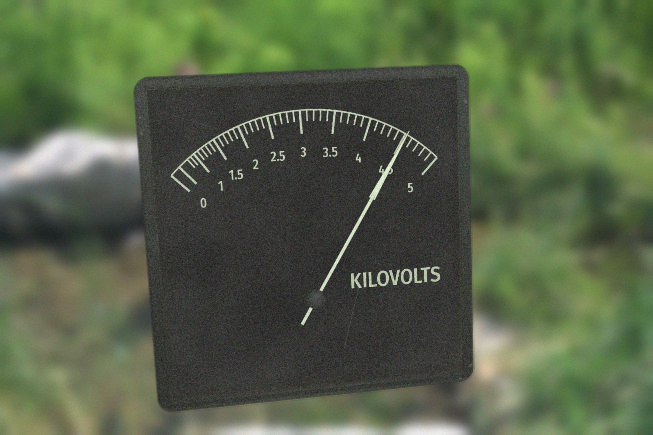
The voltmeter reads 4.5 (kV)
